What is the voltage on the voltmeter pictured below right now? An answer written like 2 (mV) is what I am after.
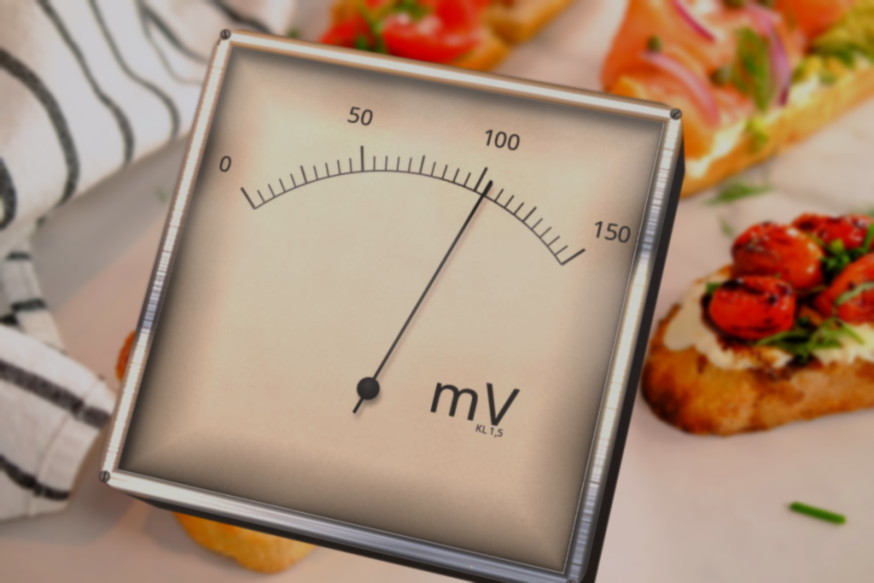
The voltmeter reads 105 (mV)
